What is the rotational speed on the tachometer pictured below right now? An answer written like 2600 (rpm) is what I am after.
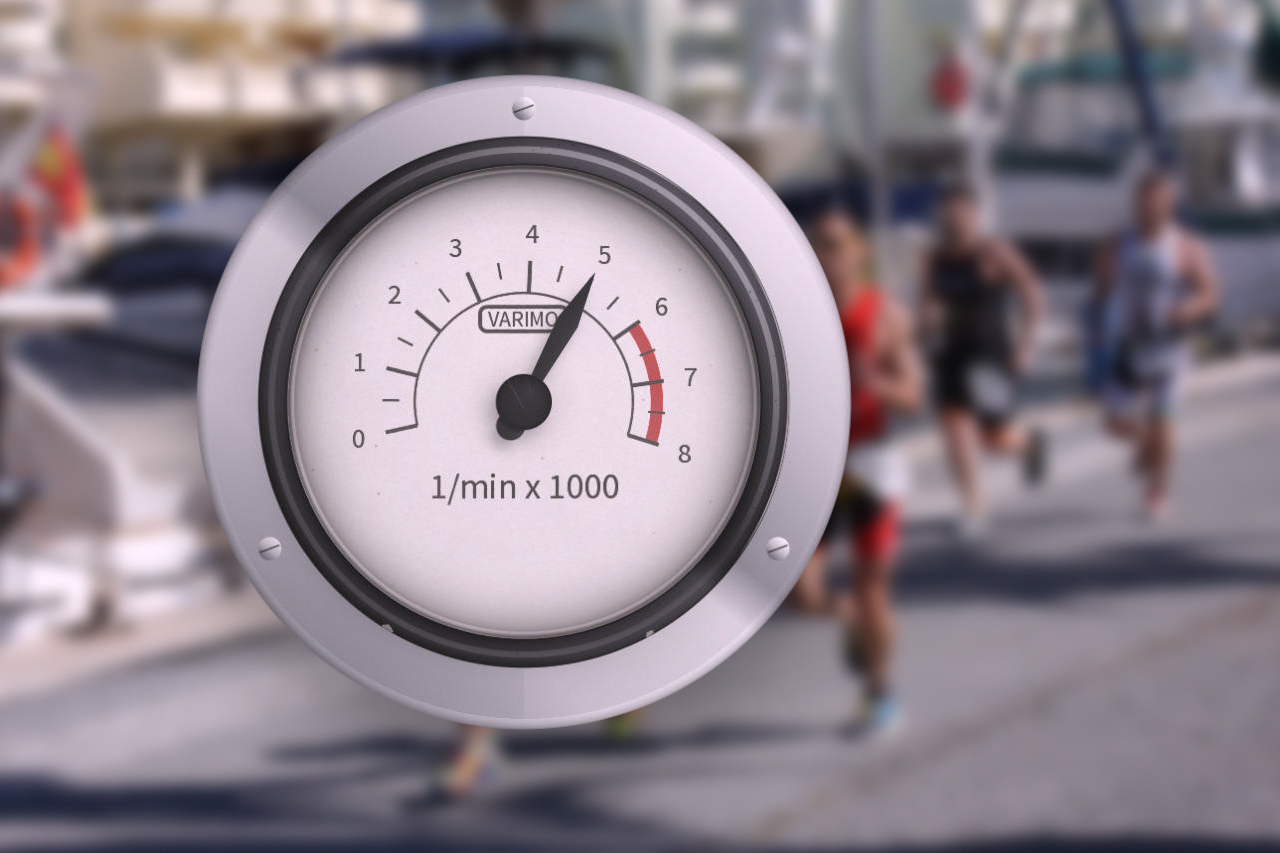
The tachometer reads 5000 (rpm)
